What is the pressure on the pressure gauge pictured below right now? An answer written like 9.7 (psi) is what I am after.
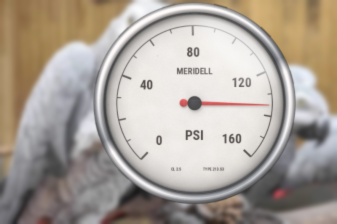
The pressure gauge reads 135 (psi)
